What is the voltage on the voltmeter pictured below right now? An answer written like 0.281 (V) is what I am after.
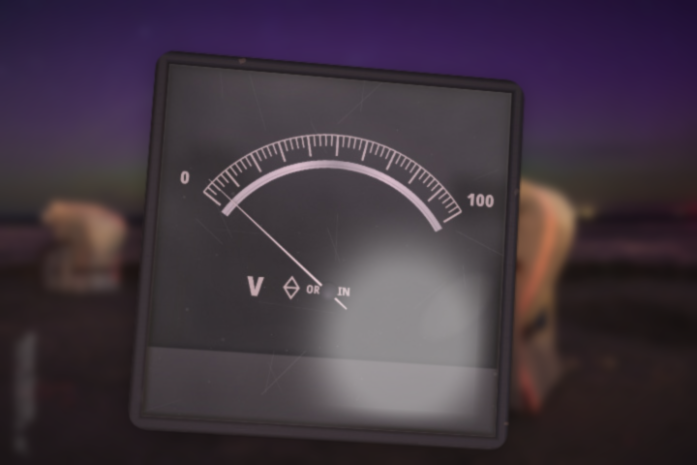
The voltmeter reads 4 (V)
